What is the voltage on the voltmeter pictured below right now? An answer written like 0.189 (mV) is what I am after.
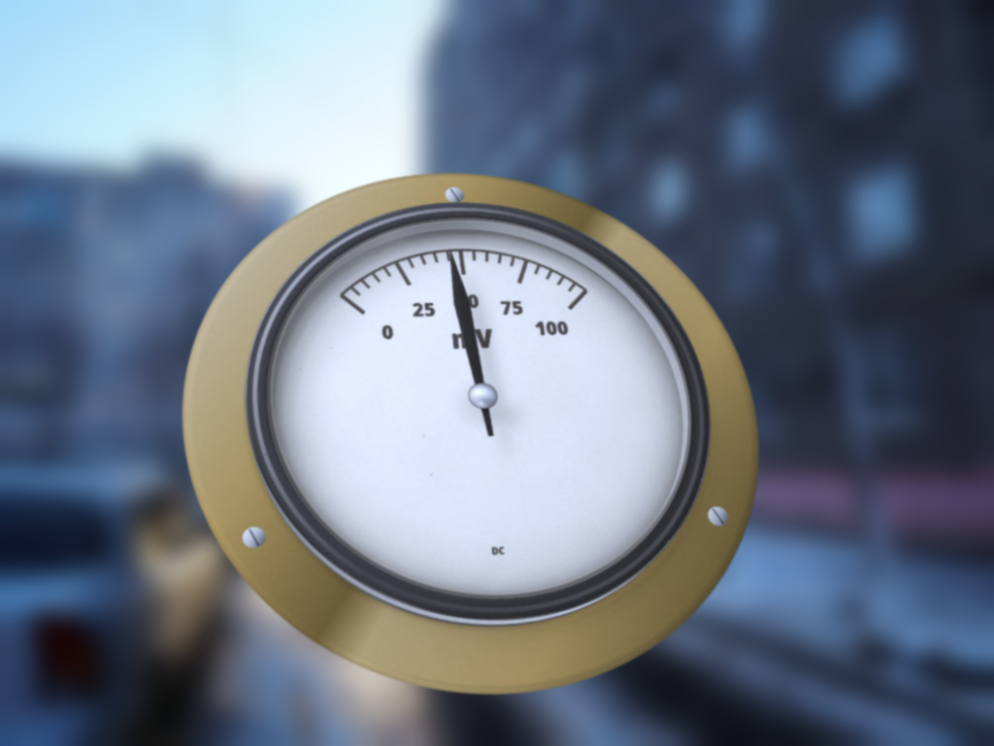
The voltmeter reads 45 (mV)
